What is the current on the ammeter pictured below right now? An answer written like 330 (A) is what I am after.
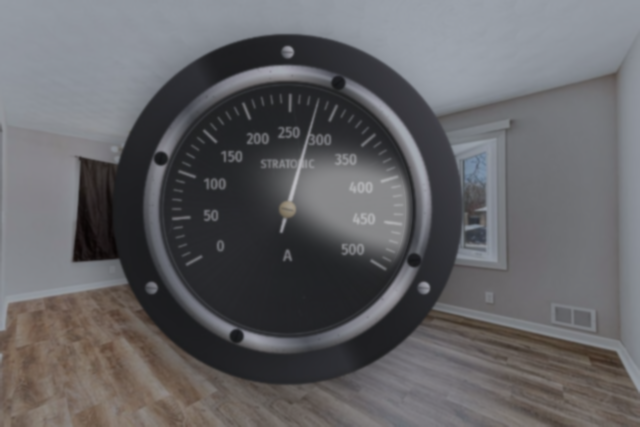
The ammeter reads 280 (A)
